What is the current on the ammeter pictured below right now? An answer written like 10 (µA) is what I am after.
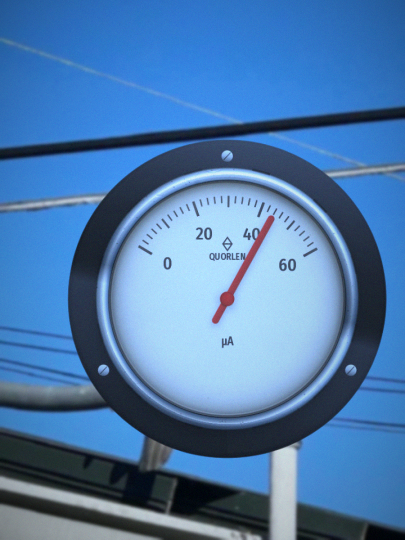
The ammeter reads 44 (µA)
